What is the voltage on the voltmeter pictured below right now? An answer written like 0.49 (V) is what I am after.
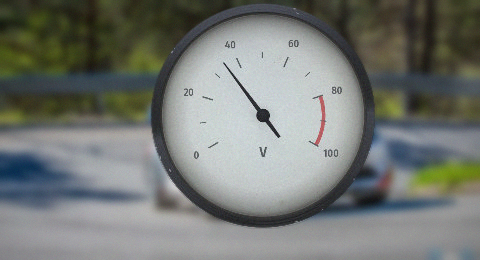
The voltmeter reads 35 (V)
